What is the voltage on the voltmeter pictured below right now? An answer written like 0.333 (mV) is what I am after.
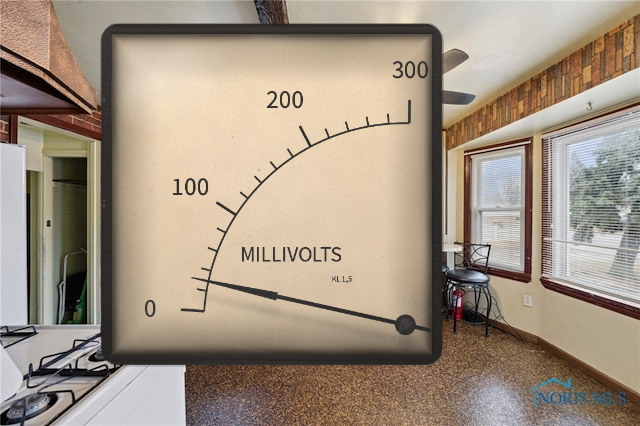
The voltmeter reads 30 (mV)
